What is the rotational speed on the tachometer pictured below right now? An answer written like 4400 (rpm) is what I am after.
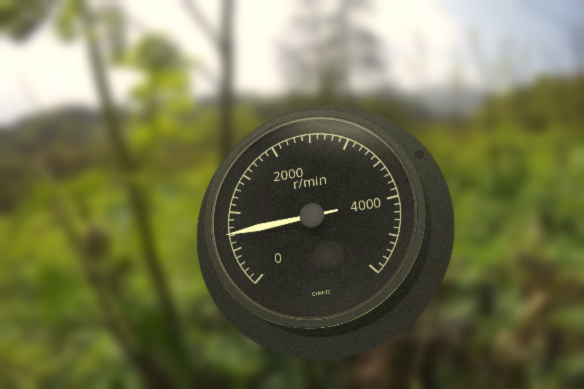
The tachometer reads 700 (rpm)
